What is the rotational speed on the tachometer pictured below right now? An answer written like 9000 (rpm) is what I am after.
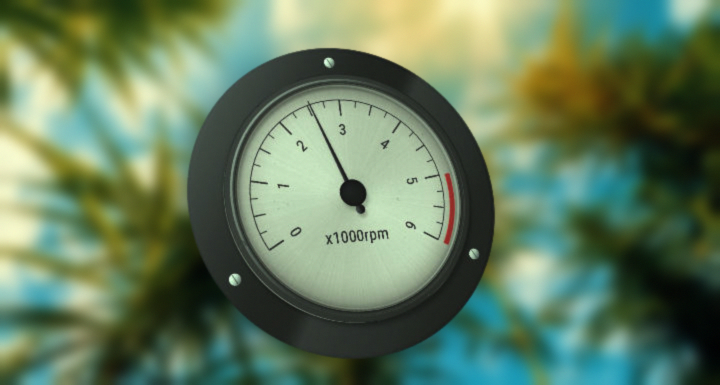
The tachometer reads 2500 (rpm)
